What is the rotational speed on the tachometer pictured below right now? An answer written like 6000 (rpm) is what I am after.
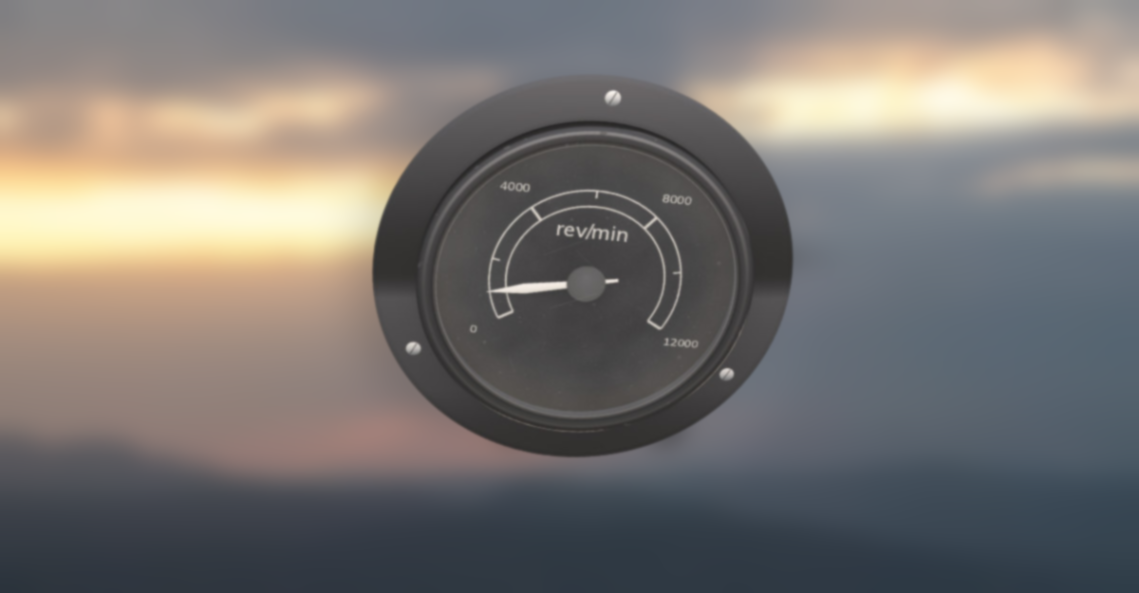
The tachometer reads 1000 (rpm)
